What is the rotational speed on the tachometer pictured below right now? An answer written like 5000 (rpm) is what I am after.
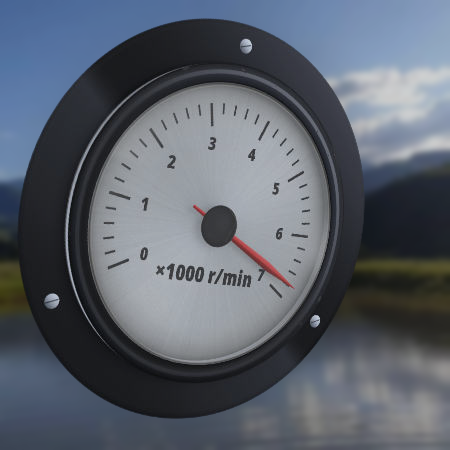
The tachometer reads 6800 (rpm)
